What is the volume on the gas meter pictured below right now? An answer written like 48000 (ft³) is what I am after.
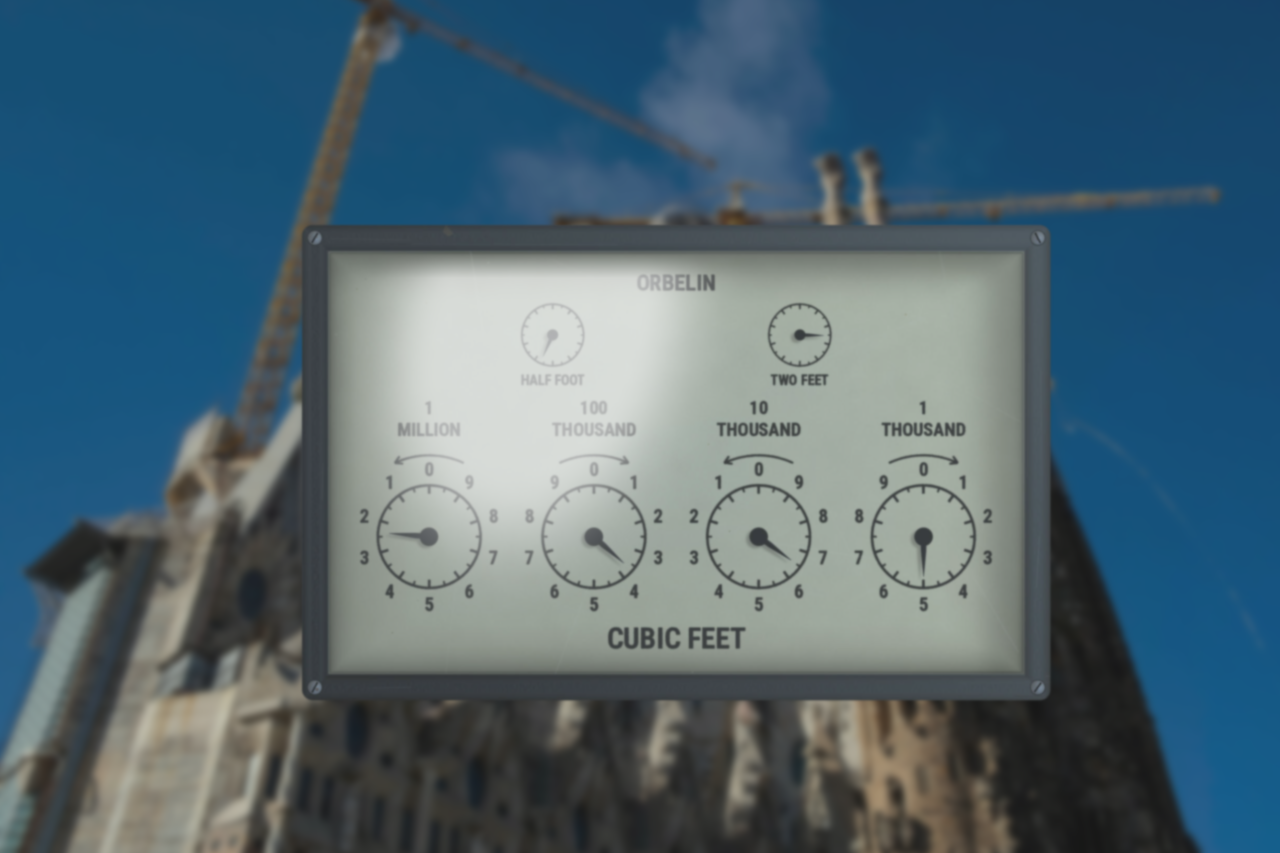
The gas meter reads 236500 (ft³)
